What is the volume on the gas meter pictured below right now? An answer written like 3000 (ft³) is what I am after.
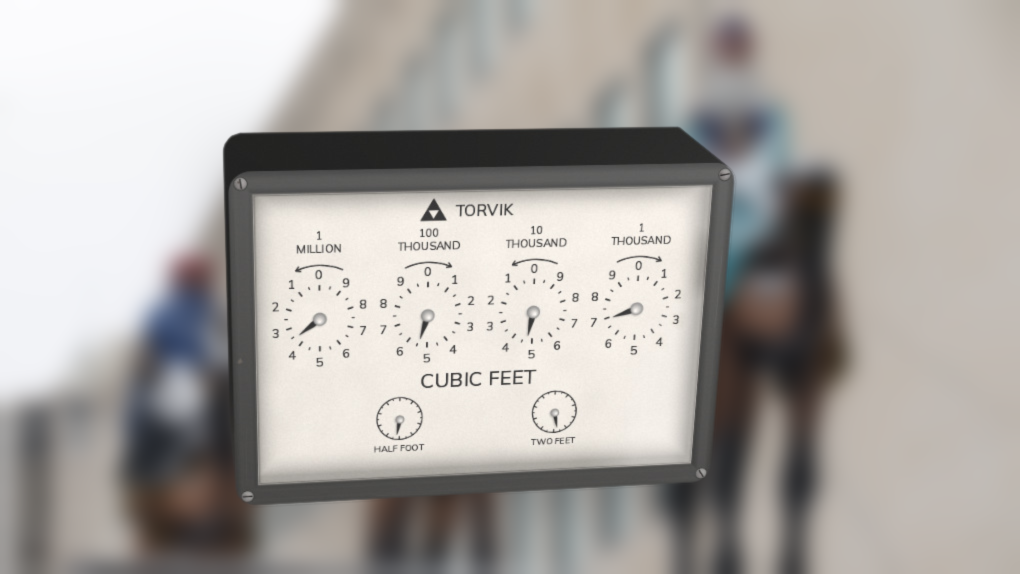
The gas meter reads 354700 (ft³)
